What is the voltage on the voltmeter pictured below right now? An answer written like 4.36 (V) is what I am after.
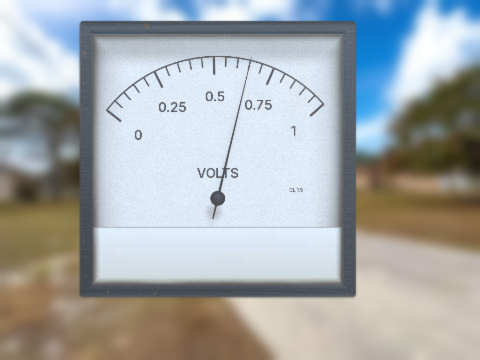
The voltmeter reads 0.65 (V)
